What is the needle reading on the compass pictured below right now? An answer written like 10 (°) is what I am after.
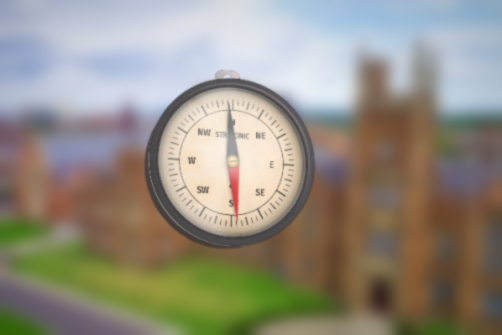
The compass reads 175 (°)
